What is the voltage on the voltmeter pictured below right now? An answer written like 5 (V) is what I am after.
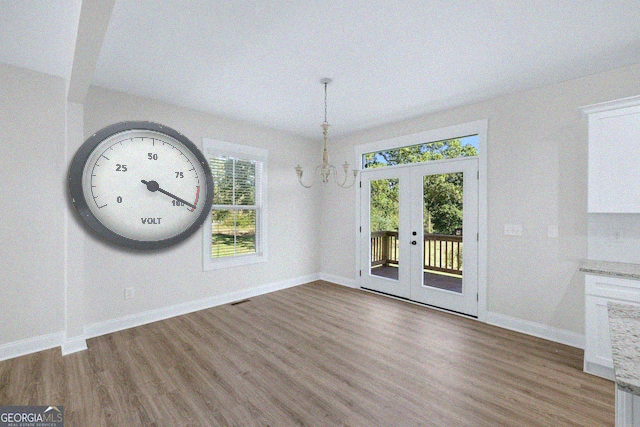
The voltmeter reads 97.5 (V)
